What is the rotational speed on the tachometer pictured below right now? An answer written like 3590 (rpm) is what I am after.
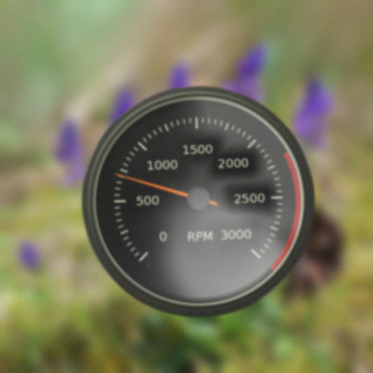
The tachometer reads 700 (rpm)
